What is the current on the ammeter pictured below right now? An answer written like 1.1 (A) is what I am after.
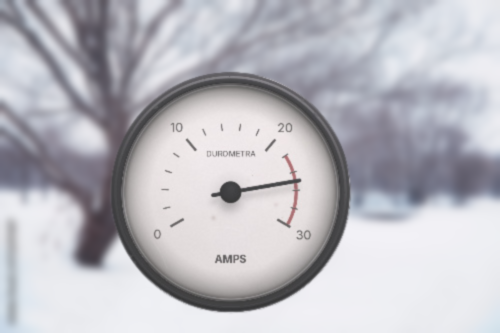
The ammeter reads 25 (A)
